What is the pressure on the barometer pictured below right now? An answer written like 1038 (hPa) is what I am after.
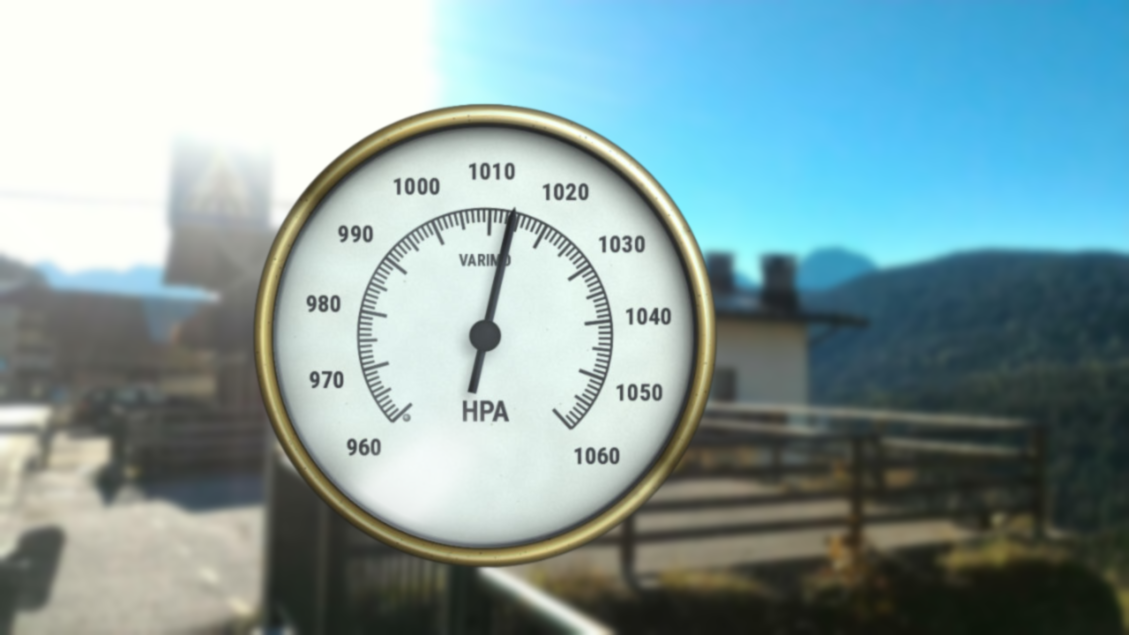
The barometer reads 1014 (hPa)
